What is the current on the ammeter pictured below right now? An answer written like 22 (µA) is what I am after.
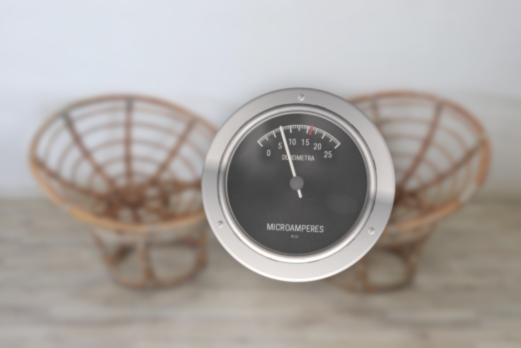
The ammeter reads 7.5 (µA)
